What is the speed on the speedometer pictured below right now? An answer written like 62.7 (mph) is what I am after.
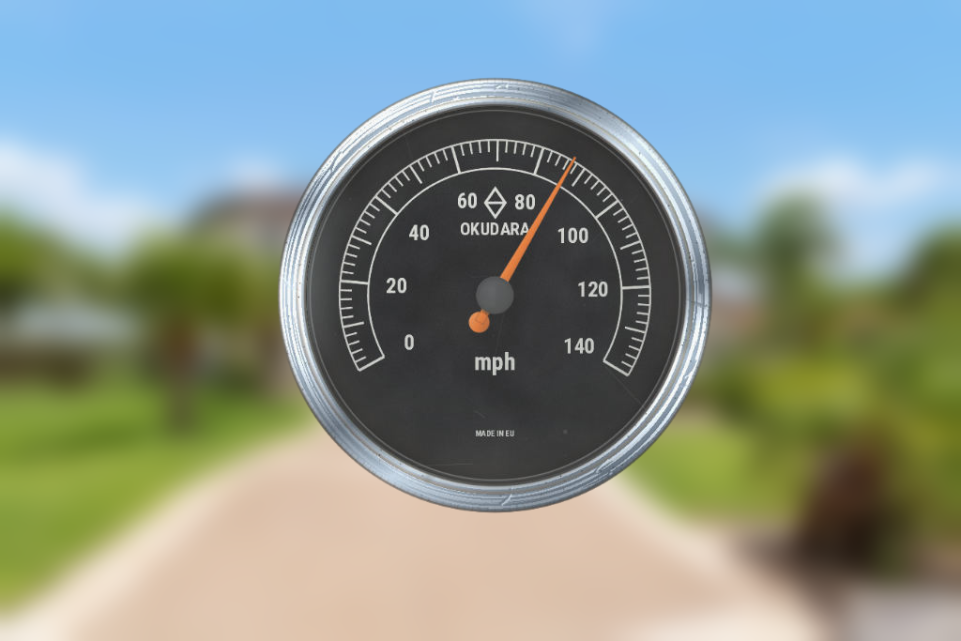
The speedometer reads 87 (mph)
